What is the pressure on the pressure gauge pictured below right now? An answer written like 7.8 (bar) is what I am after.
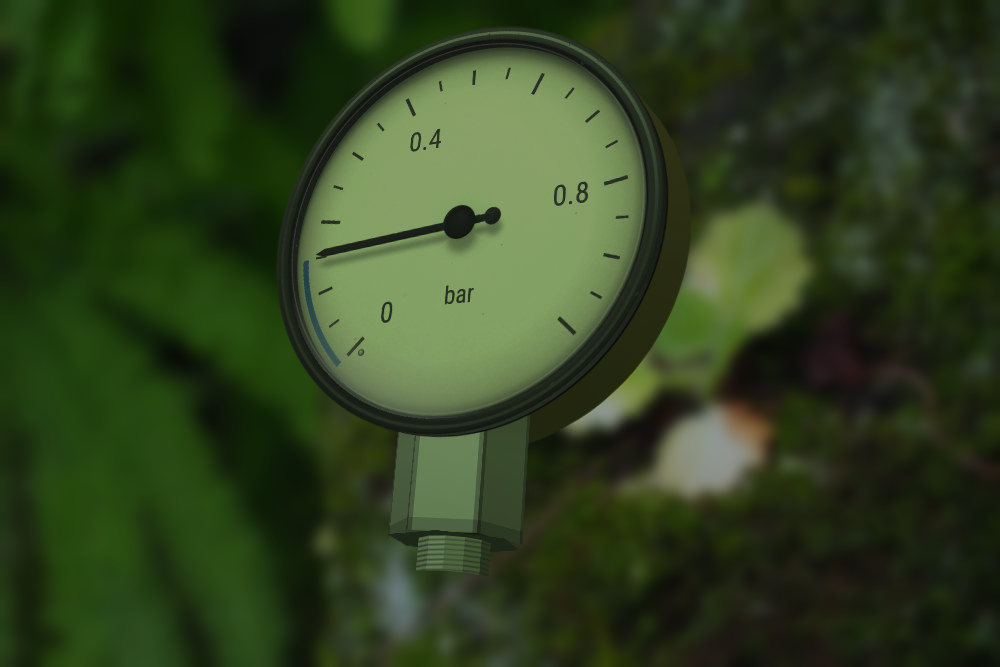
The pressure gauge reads 0.15 (bar)
